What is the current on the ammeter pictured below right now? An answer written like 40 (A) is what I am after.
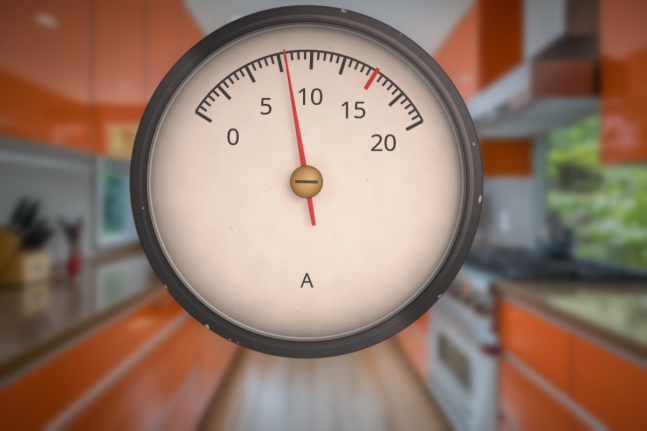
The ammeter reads 8 (A)
